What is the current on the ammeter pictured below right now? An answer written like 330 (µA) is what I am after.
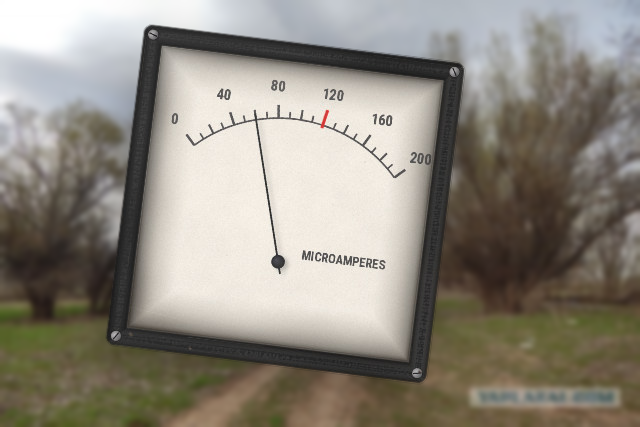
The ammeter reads 60 (µA)
